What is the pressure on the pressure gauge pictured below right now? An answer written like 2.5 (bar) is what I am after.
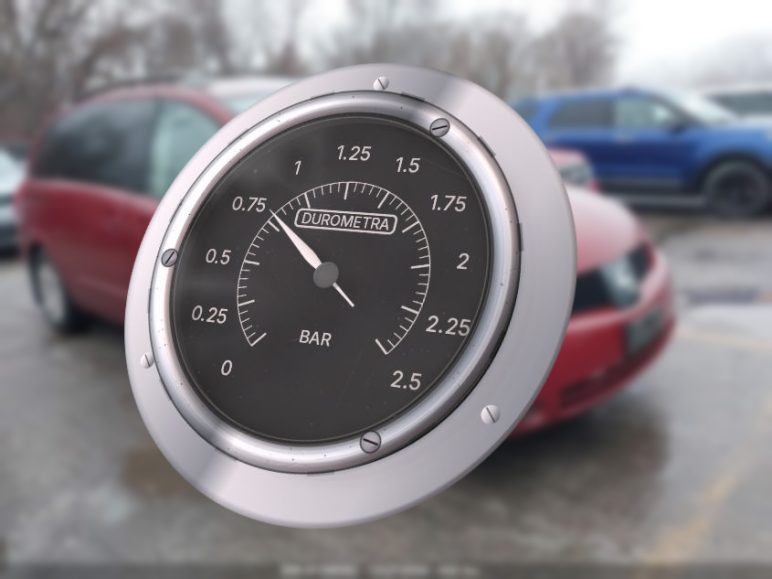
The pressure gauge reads 0.8 (bar)
